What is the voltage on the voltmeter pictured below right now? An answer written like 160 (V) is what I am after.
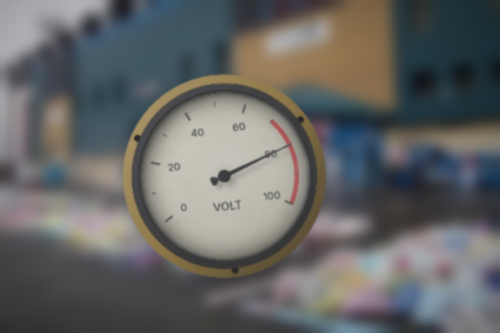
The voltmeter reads 80 (V)
